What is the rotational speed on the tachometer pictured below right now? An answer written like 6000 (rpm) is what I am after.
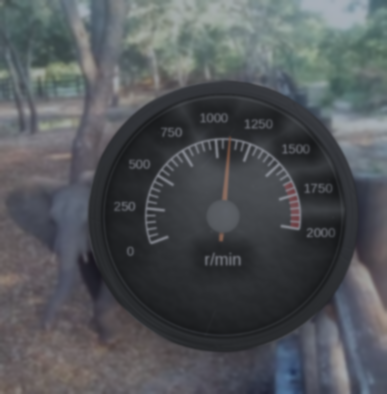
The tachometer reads 1100 (rpm)
